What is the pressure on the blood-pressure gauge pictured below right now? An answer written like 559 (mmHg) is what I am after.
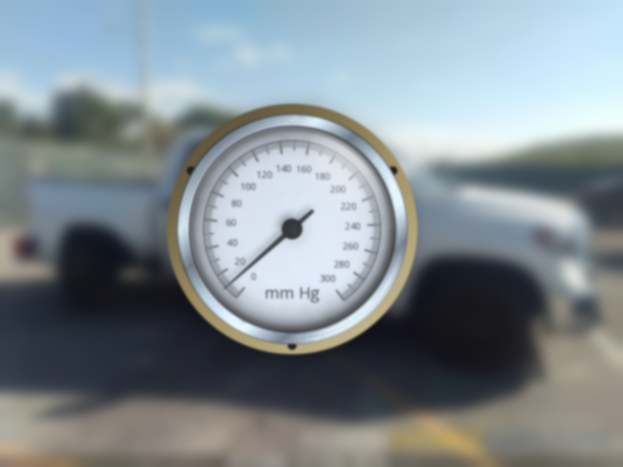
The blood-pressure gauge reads 10 (mmHg)
